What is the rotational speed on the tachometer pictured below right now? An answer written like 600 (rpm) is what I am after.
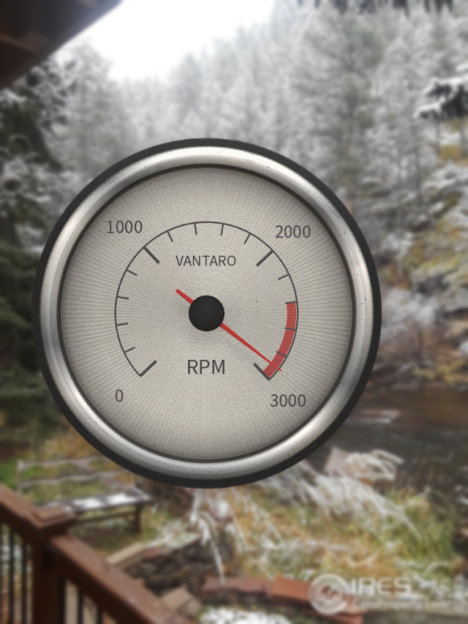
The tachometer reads 2900 (rpm)
